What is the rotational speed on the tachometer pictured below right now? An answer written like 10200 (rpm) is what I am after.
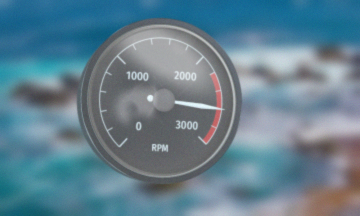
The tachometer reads 2600 (rpm)
